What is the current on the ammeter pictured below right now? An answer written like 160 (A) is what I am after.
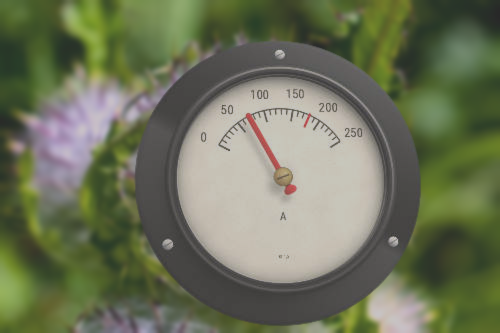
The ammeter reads 70 (A)
